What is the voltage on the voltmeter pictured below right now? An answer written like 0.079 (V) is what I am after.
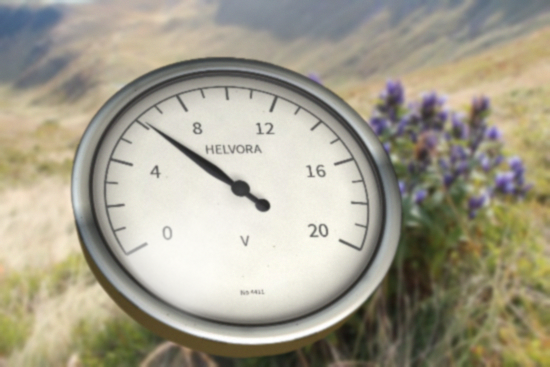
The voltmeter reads 6 (V)
